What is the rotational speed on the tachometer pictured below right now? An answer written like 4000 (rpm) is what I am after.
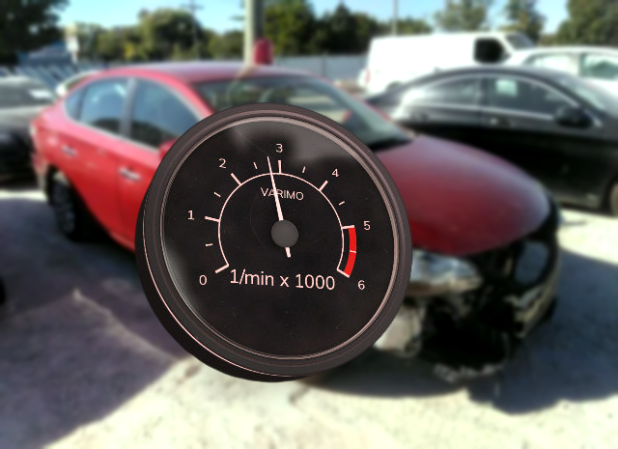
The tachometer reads 2750 (rpm)
